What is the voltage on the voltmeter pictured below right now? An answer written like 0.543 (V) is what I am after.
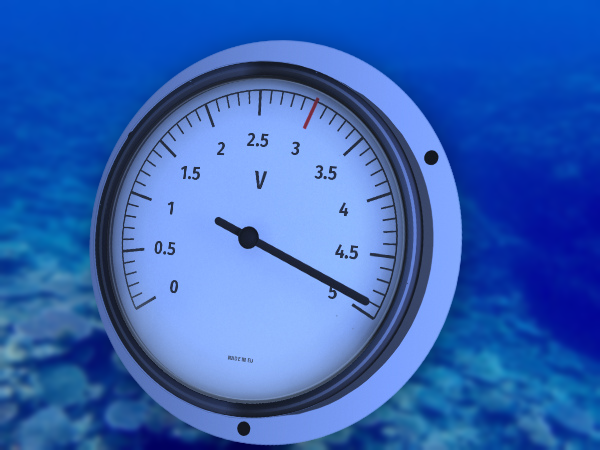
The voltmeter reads 4.9 (V)
